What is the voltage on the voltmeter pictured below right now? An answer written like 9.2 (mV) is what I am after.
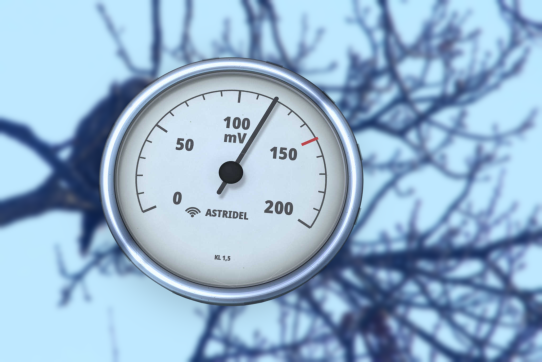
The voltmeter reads 120 (mV)
